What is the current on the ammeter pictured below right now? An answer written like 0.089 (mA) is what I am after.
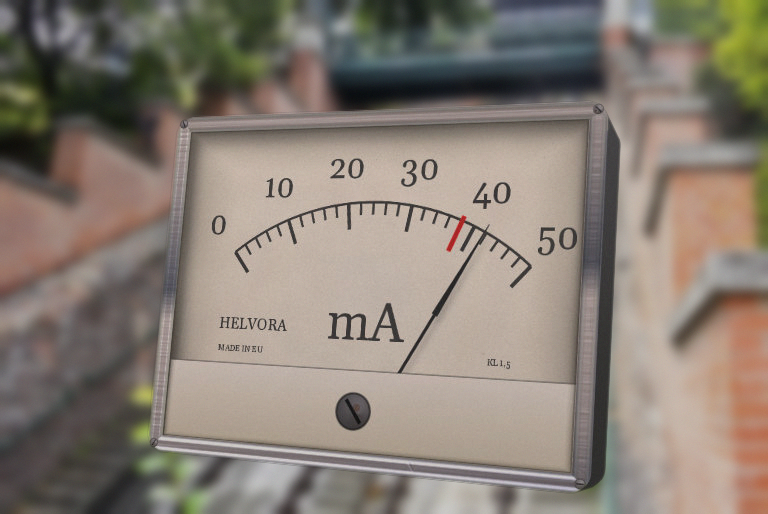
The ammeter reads 42 (mA)
